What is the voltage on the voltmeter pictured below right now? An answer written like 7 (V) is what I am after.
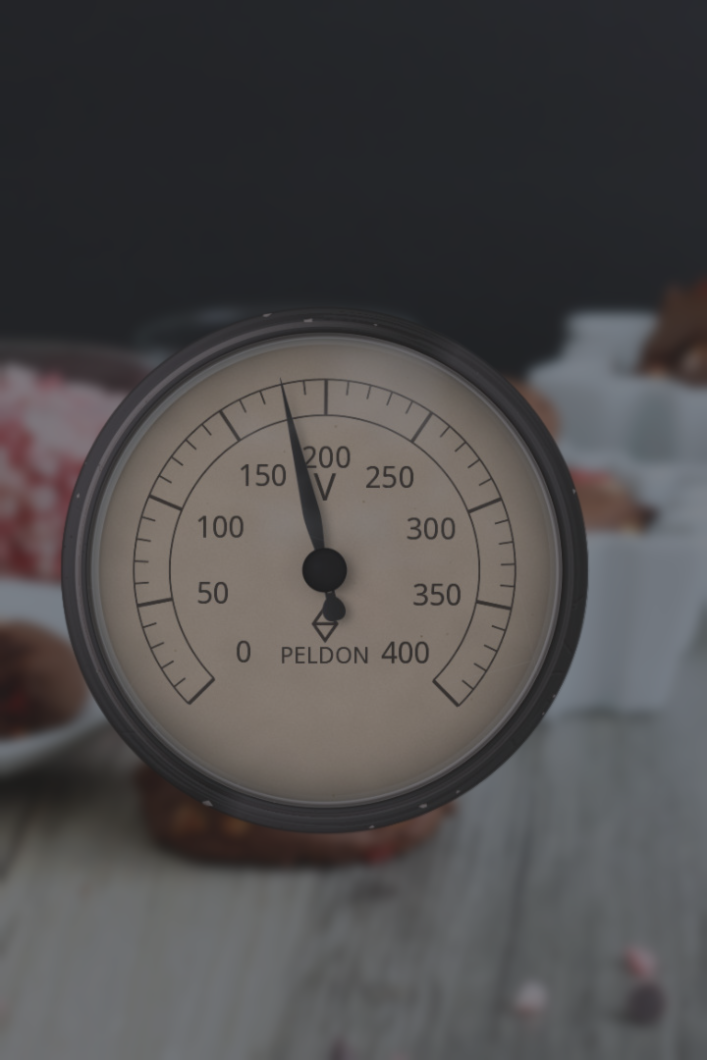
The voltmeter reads 180 (V)
